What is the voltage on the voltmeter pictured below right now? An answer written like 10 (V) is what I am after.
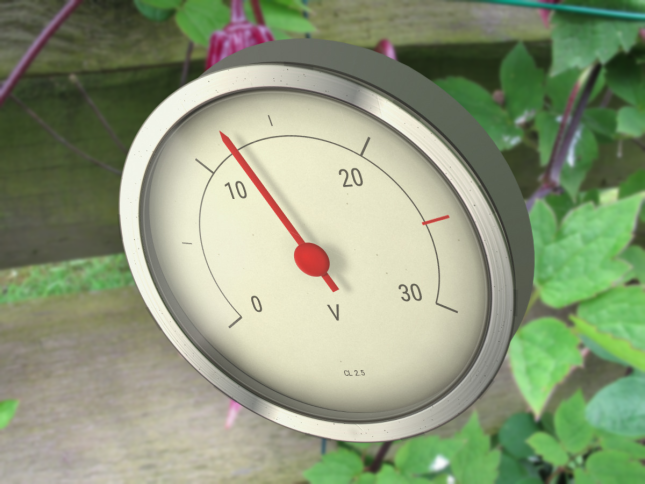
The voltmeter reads 12.5 (V)
